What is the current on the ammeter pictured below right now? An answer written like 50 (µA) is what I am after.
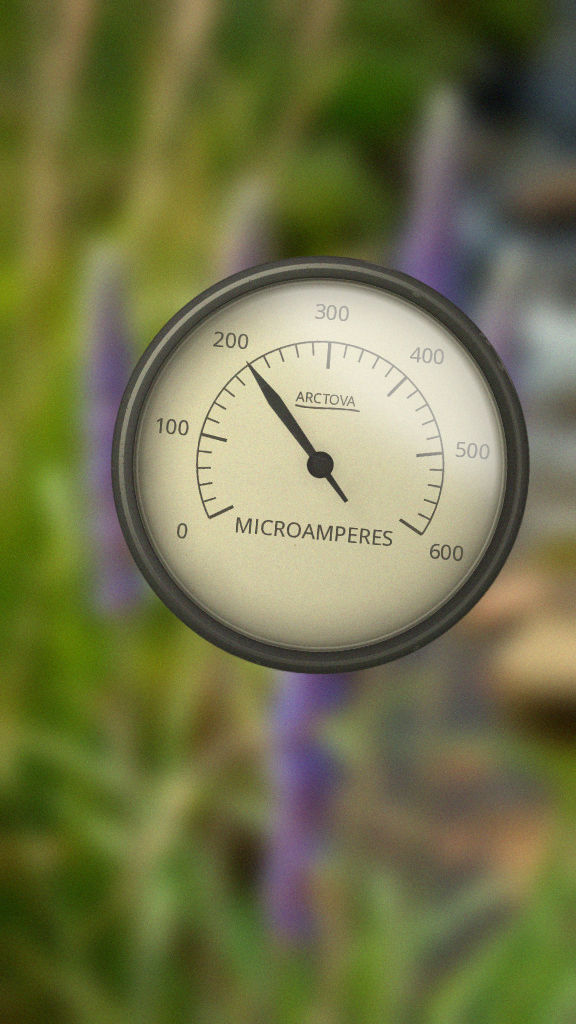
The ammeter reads 200 (µA)
